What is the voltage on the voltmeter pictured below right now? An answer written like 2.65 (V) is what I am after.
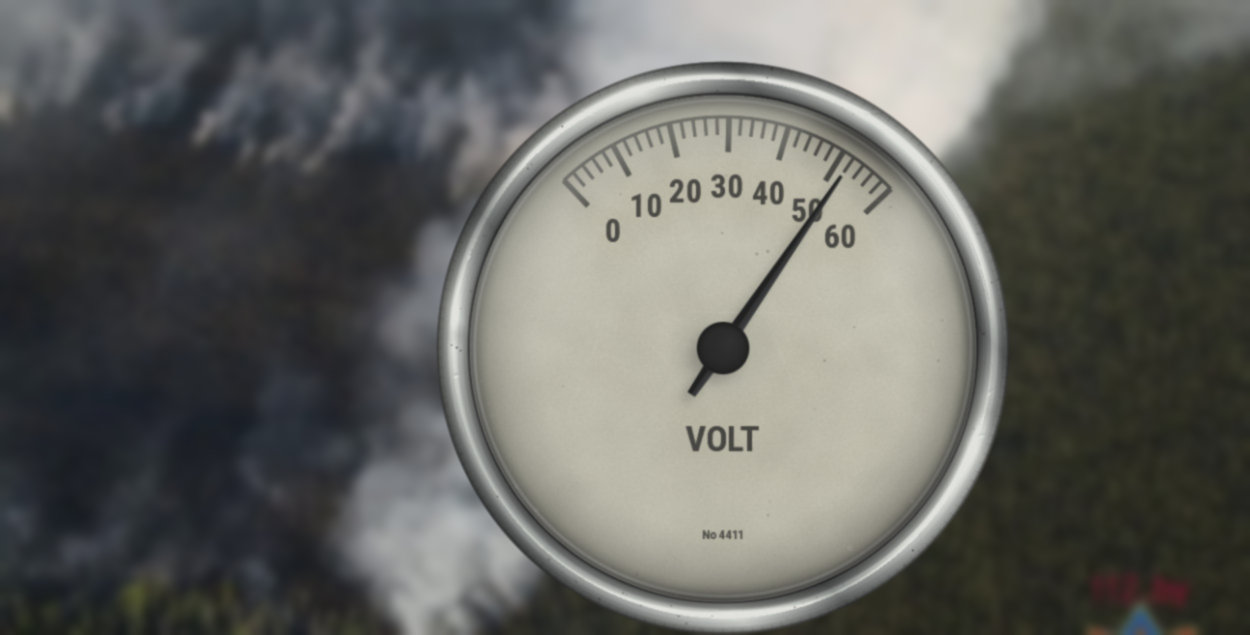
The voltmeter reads 52 (V)
